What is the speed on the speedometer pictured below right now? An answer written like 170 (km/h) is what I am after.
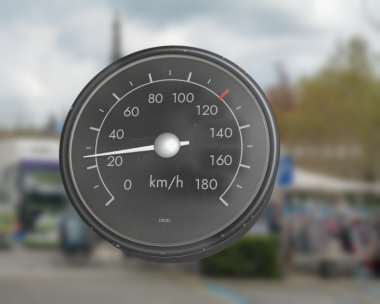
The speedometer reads 25 (km/h)
